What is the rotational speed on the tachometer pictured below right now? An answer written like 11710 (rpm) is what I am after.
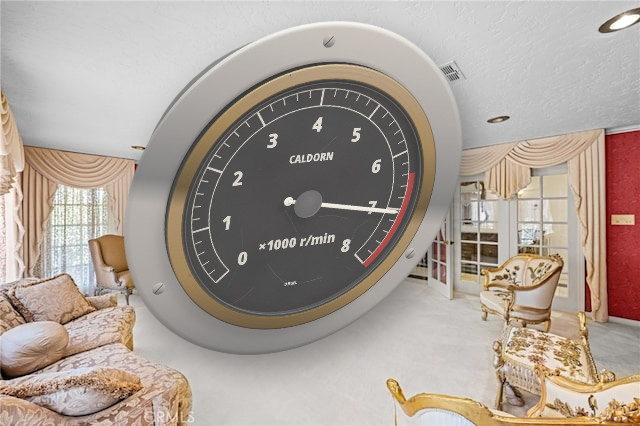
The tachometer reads 7000 (rpm)
